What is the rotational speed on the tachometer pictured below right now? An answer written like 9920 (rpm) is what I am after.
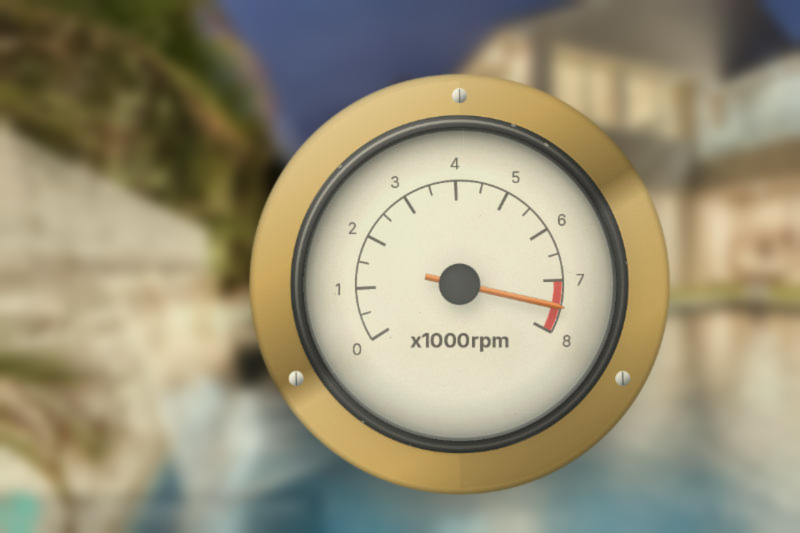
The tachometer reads 7500 (rpm)
